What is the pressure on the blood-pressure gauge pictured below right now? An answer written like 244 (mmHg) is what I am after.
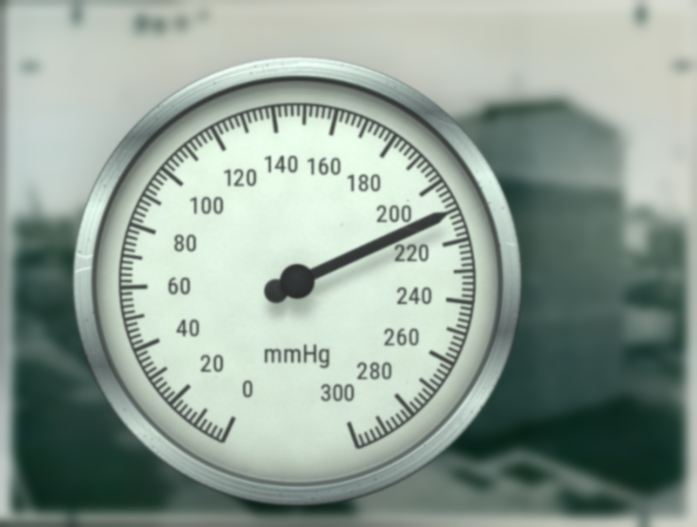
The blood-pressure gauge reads 210 (mmHg)
